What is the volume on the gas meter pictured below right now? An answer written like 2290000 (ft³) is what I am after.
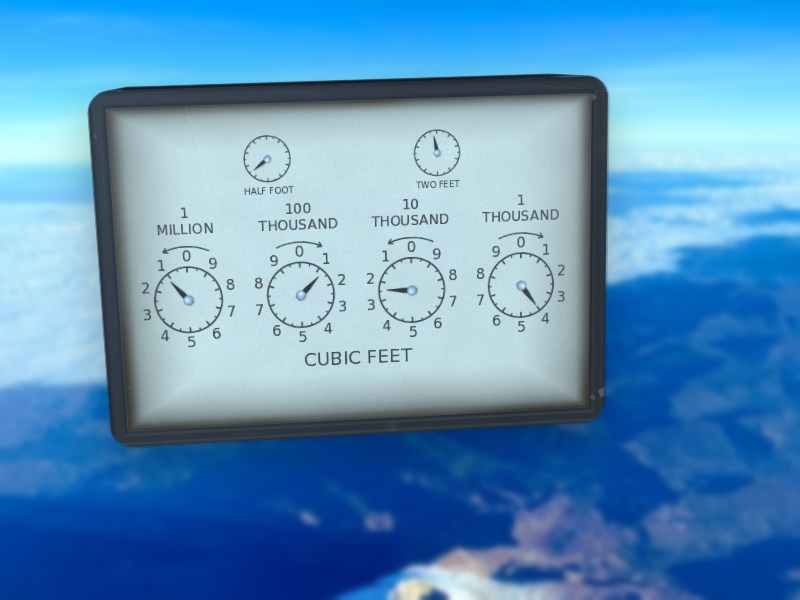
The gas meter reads 112400 (ft³)
